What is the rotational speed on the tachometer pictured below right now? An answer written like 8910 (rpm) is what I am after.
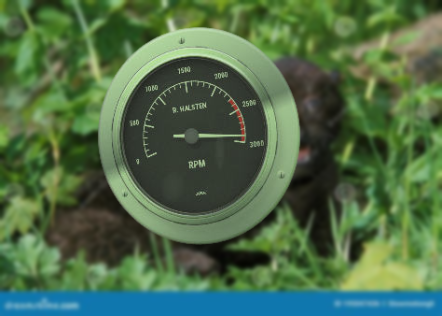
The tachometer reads 2900 (rpm)
